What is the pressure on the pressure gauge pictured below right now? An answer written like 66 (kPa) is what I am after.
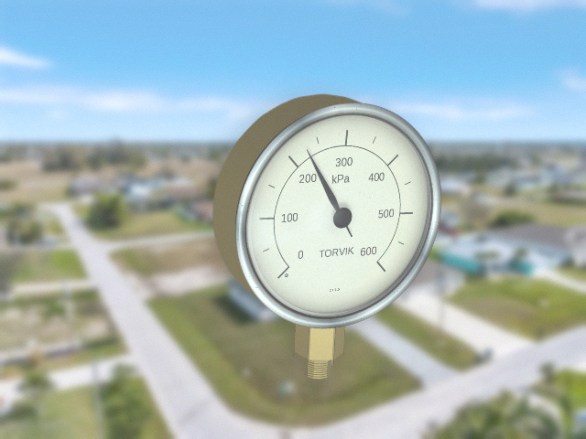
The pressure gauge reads 225 (kPa)
